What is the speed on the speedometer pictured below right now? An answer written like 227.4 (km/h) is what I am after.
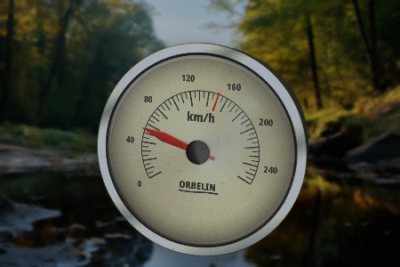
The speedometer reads 55 (km/h)
